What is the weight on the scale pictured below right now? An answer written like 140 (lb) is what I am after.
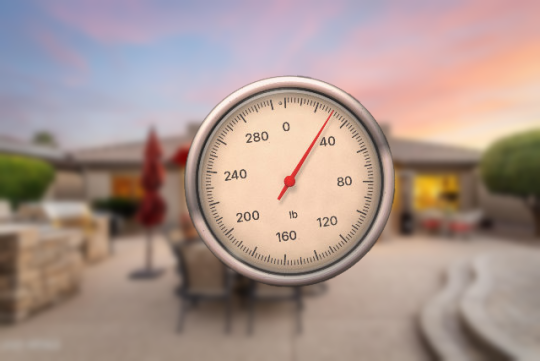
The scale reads 30 (lb)
